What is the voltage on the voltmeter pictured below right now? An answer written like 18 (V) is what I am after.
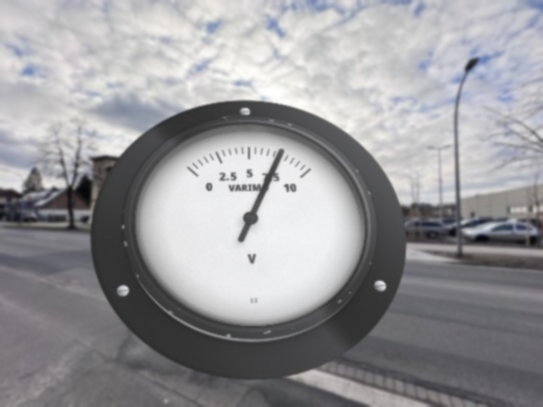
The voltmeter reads 7.5 (V)
